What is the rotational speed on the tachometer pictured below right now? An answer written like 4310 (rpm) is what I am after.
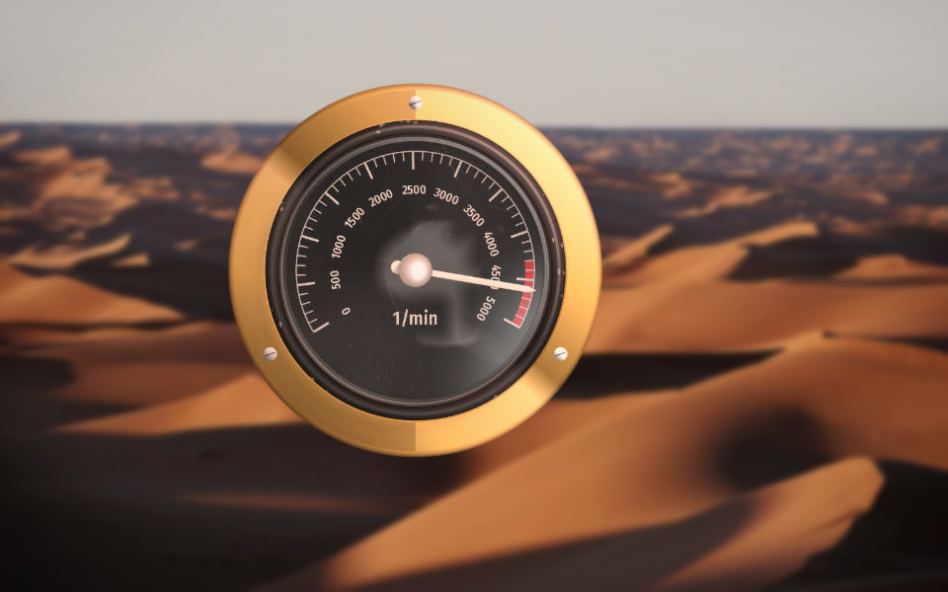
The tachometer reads 4600 (rpm)
